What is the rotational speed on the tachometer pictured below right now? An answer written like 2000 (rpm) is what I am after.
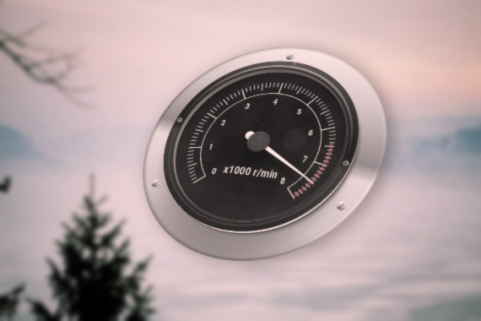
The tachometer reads 7500 (rpm)
